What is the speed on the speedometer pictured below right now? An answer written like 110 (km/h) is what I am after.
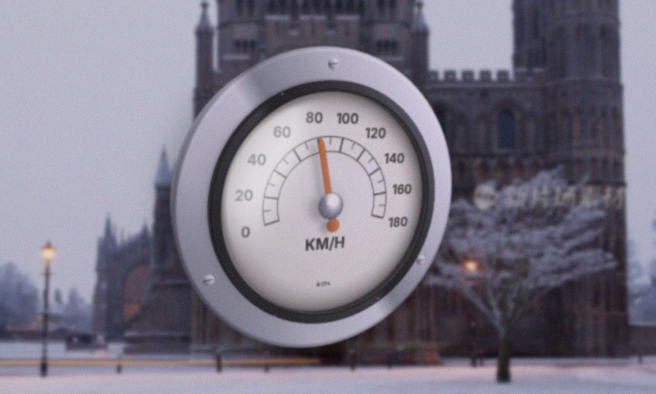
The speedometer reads 80 (km/h)
